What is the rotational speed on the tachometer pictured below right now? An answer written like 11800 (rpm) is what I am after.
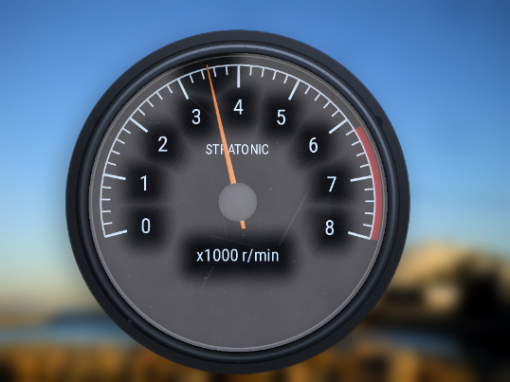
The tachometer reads 3500 (rpm)
